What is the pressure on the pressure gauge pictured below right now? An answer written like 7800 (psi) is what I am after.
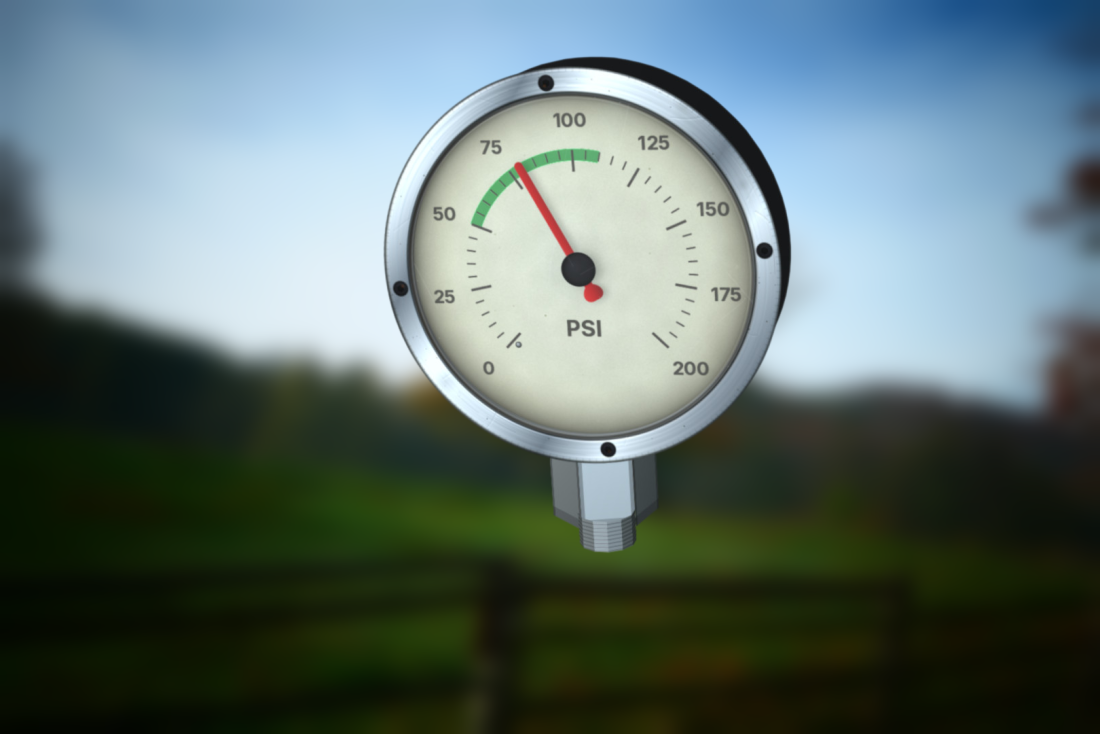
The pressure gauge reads 80 (psi)
